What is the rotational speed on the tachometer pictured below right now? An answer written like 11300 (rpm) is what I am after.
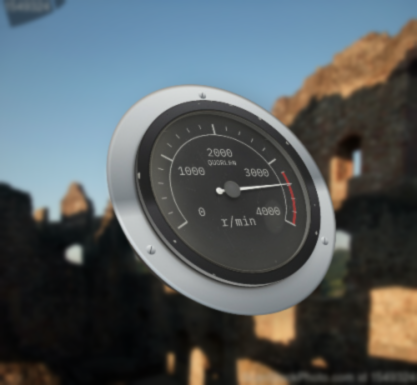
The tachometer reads 3400 (rpm)
